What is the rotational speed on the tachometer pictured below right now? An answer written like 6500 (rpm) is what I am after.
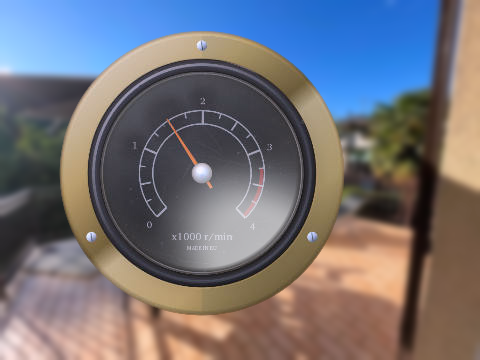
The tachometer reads 1500 (rpm)
